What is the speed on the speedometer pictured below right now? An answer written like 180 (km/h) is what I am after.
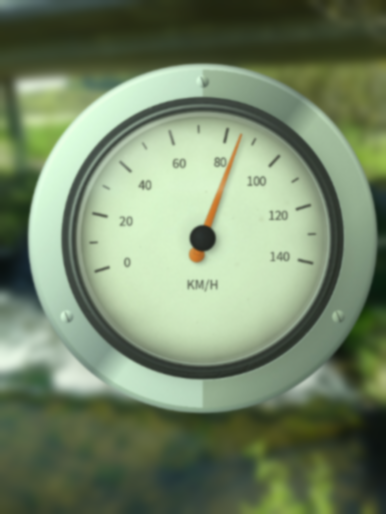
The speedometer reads 85 (km/h)
